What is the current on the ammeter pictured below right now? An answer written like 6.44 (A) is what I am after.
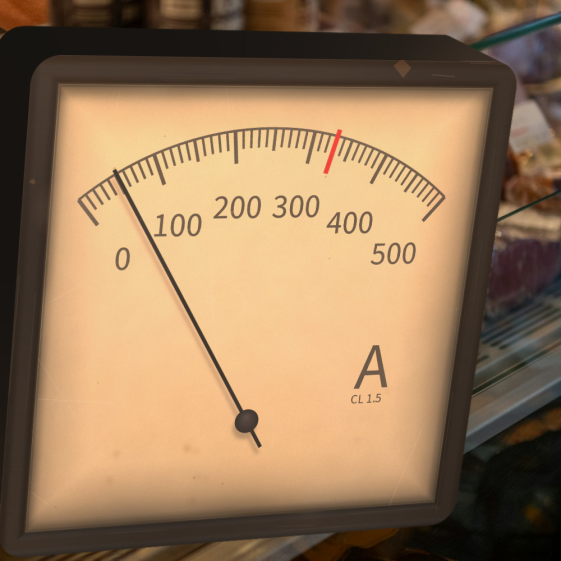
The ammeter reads 50 (A)
